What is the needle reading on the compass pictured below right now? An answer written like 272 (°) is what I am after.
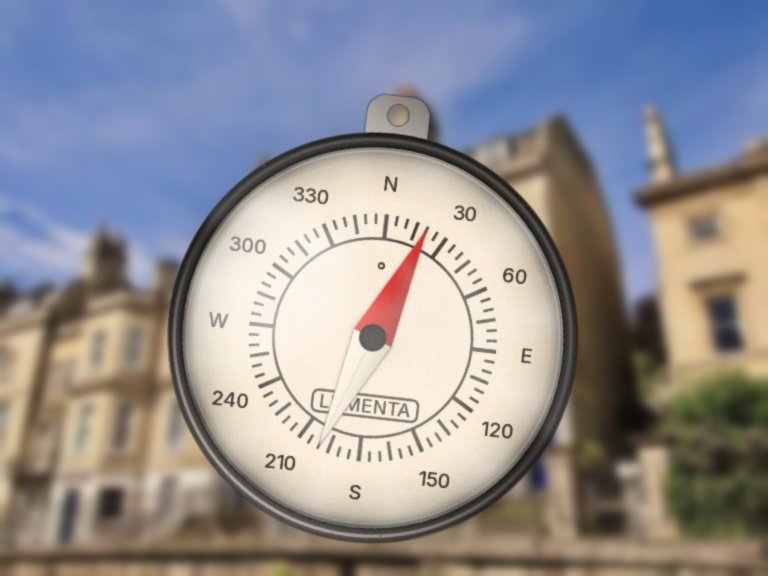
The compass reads 20 (°)
